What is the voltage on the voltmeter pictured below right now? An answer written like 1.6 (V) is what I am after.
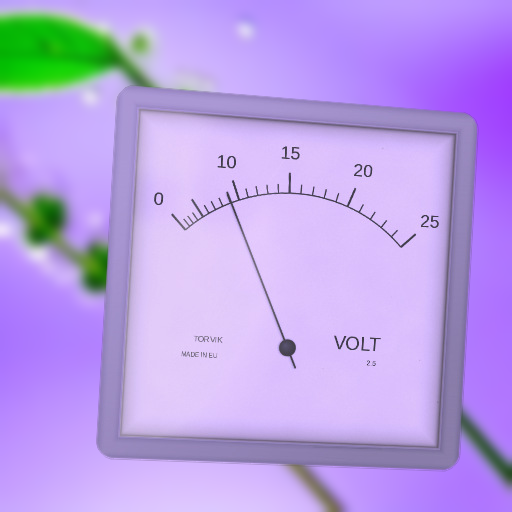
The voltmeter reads 9 (V)
